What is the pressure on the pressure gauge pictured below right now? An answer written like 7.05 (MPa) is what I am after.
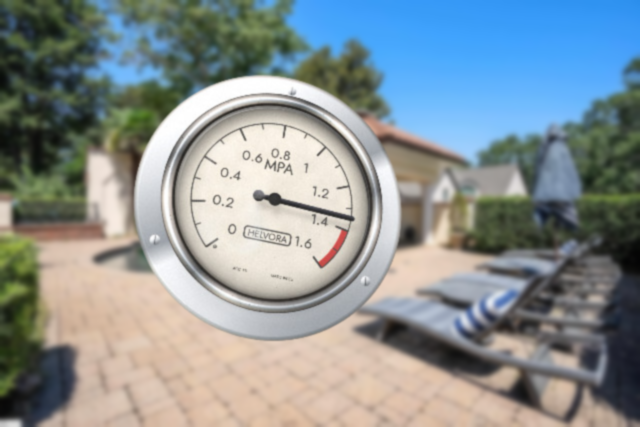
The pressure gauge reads 1.35 (MPa)
